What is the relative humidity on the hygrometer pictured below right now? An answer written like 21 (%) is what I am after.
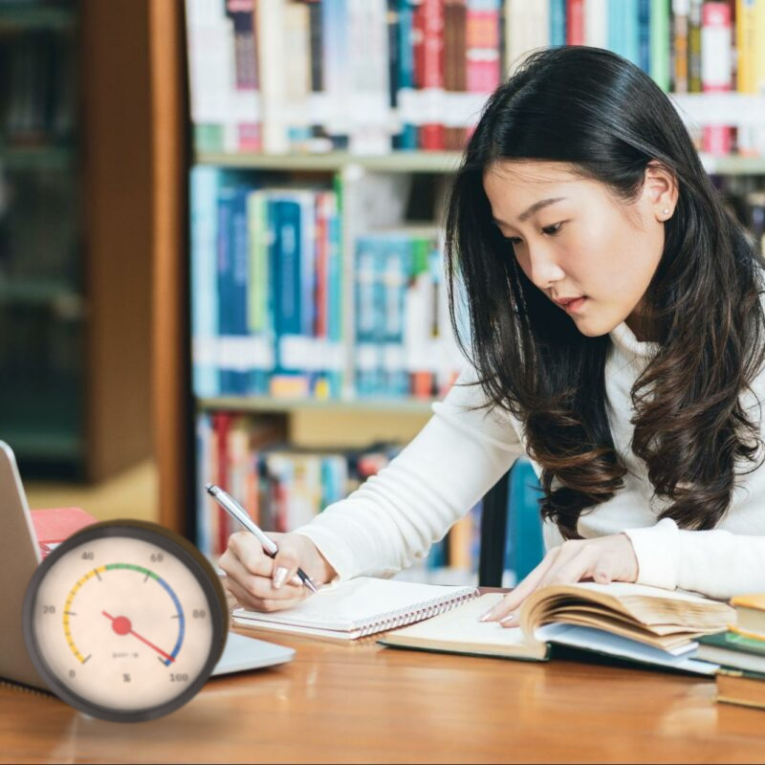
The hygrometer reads 96 (%)
